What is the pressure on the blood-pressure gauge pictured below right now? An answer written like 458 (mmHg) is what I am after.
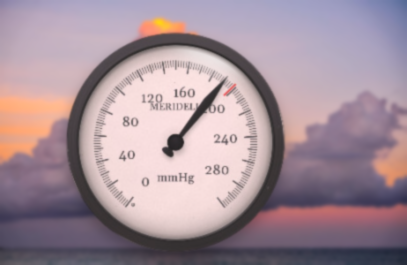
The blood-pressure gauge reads 190 (mmHg)
